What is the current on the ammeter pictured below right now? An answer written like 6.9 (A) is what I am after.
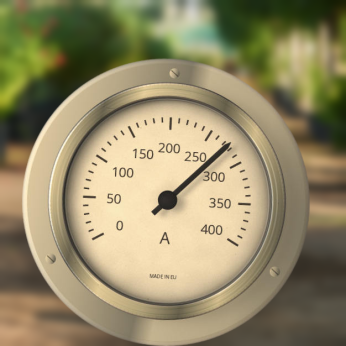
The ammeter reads 275 (A)
